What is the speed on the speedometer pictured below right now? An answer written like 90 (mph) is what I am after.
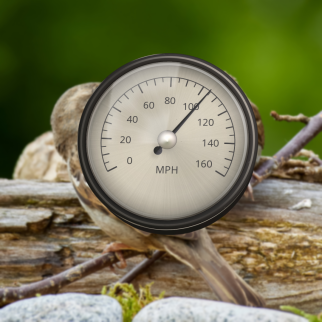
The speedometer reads 105 (mph)
